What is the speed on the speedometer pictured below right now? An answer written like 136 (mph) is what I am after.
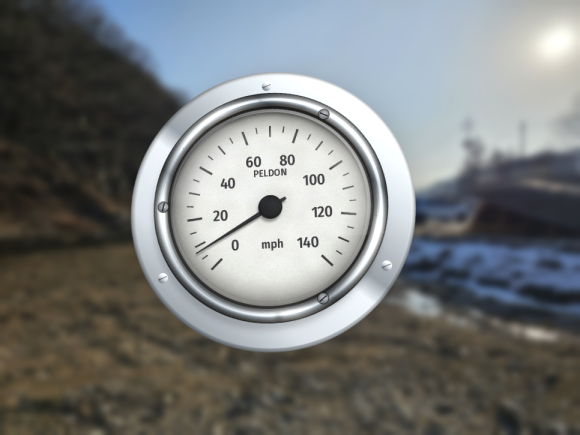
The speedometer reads 7.5 (mph)
